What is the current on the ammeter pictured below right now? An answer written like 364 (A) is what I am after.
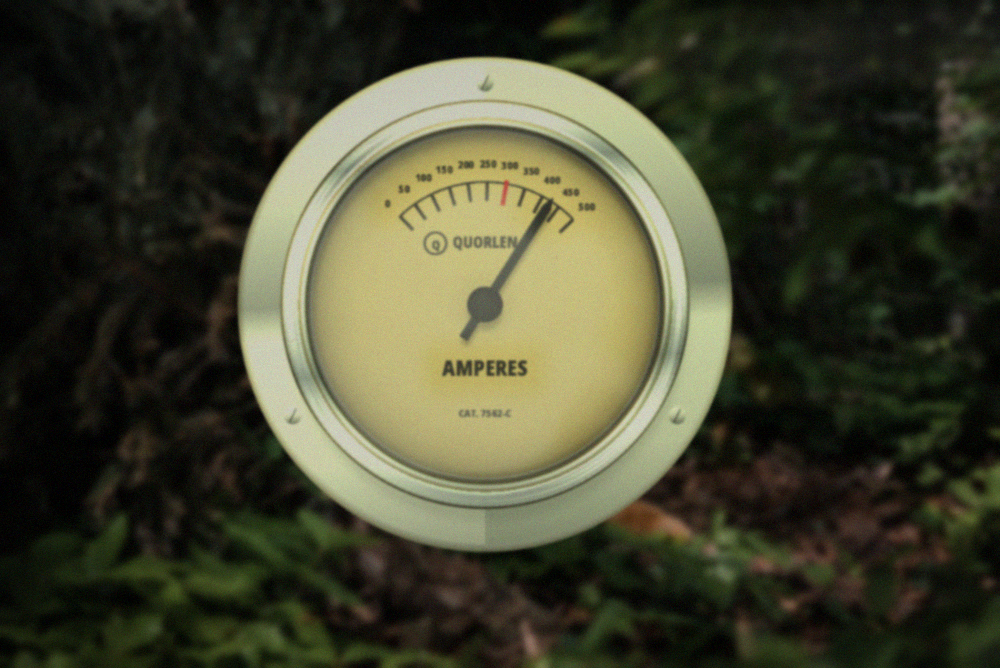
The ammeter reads 425 (A)
